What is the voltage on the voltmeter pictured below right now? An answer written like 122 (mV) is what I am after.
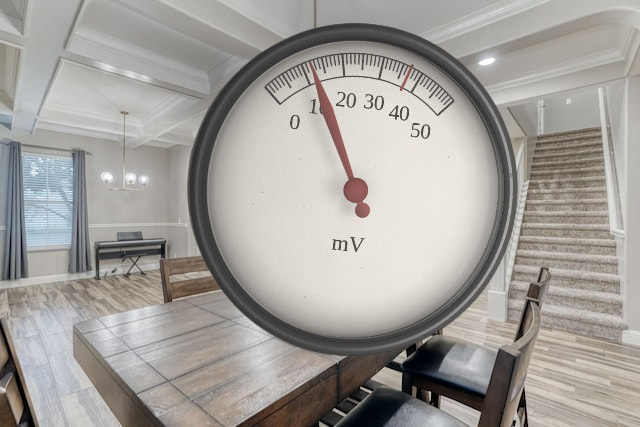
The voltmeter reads 12 (mV)
